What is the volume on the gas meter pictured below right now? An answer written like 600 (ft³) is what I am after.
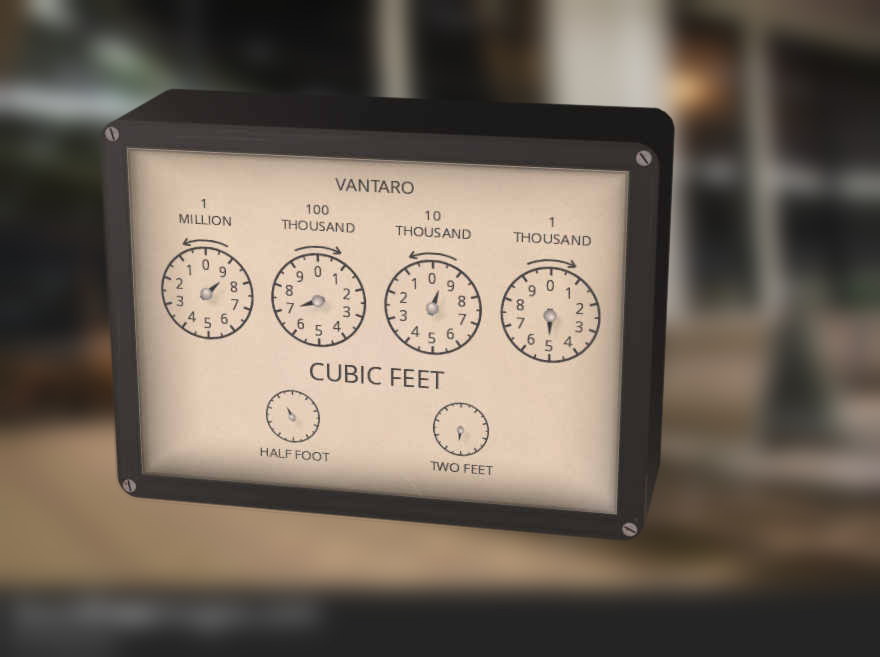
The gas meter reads 869500 (ft³)
